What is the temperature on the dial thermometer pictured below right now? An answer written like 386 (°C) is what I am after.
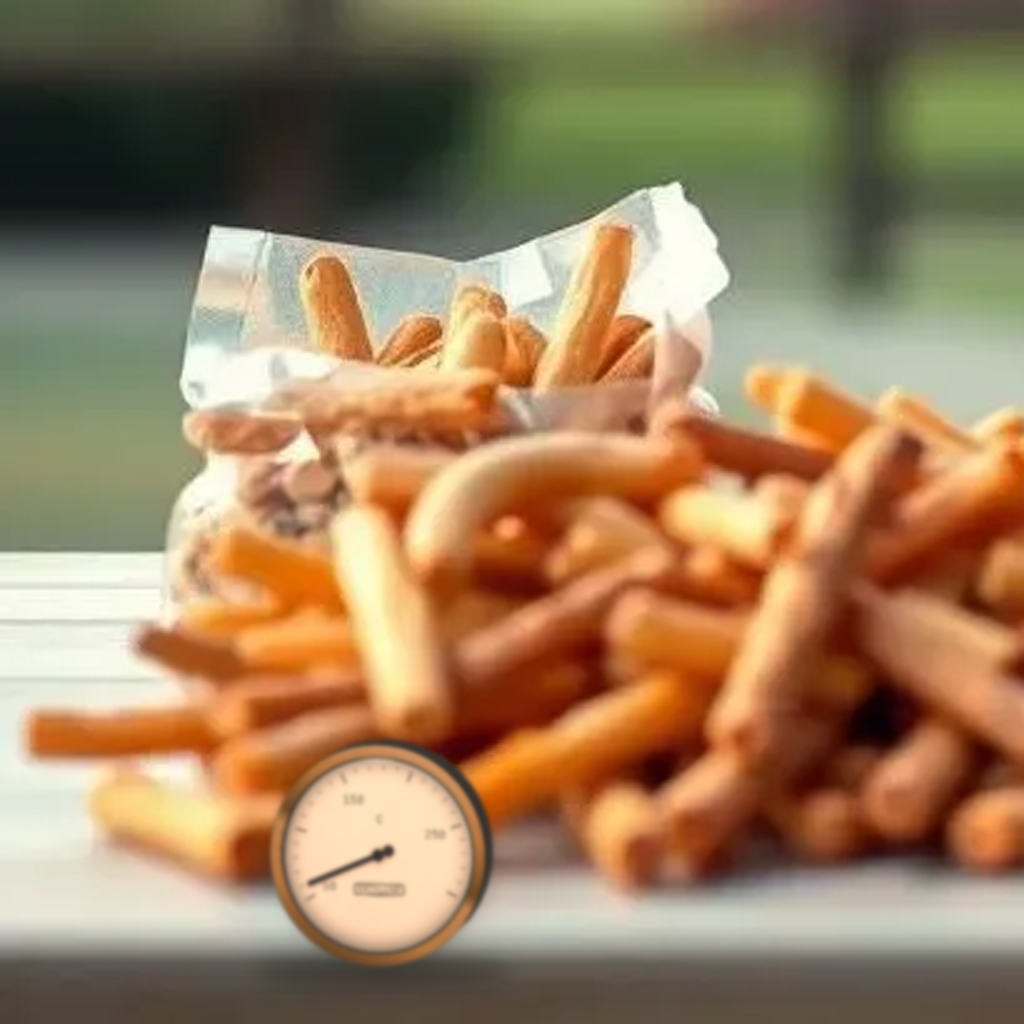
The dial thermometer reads 60 (°C)
